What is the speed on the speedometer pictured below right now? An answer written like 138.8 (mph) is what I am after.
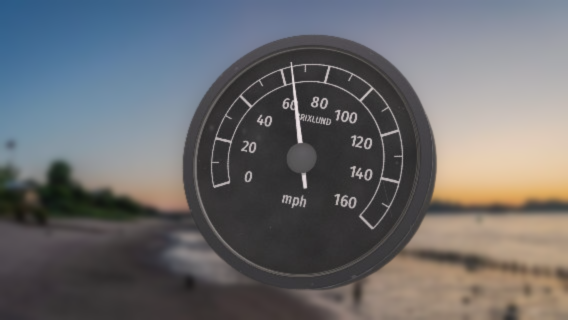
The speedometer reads 65 (mph)
